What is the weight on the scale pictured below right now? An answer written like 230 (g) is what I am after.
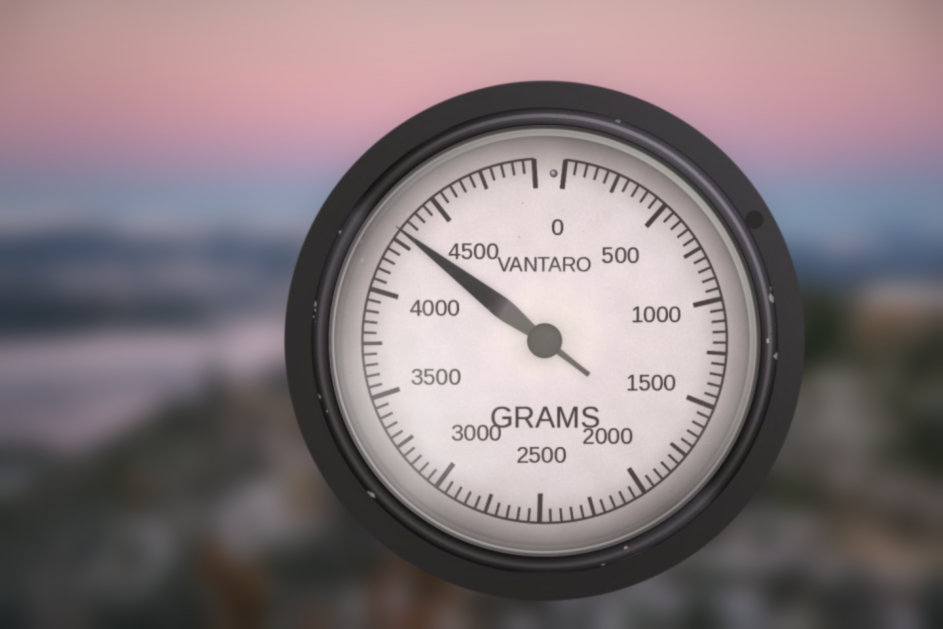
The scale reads 4300 (g)
